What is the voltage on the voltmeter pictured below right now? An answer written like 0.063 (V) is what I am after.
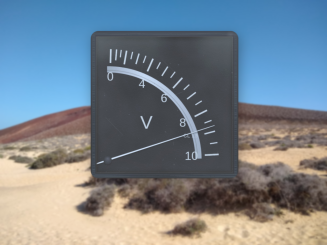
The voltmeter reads 8.75 (V)
